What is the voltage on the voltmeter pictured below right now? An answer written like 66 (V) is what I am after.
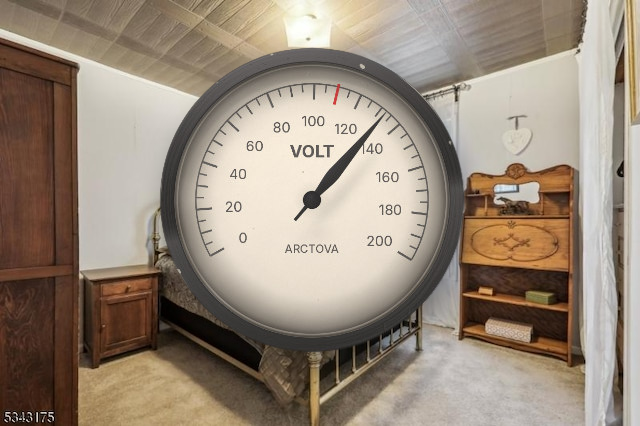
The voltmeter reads 132.5 (V)
